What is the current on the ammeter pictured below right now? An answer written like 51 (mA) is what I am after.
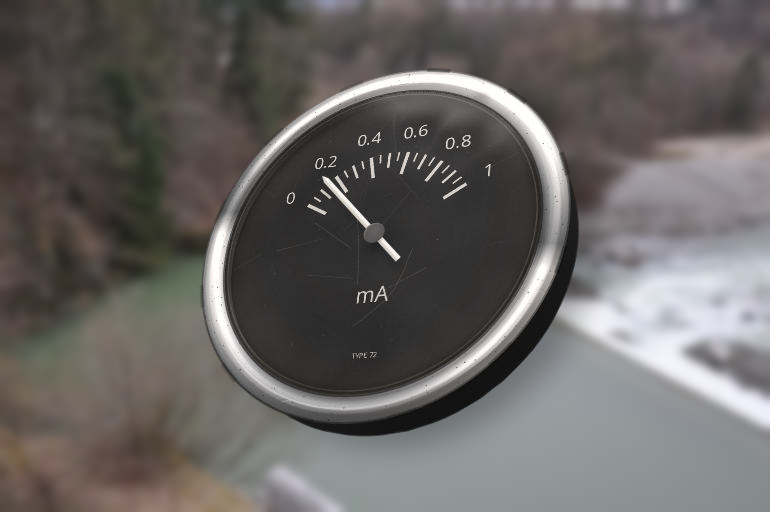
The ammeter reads 0.15 (mA)
